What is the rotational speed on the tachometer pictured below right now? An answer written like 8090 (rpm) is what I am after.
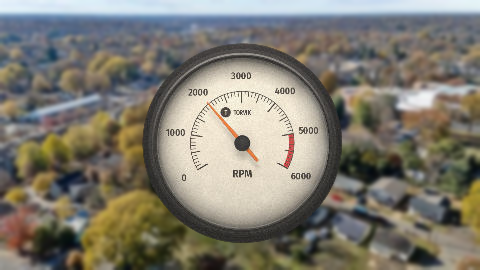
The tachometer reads 2000 (rpm)
